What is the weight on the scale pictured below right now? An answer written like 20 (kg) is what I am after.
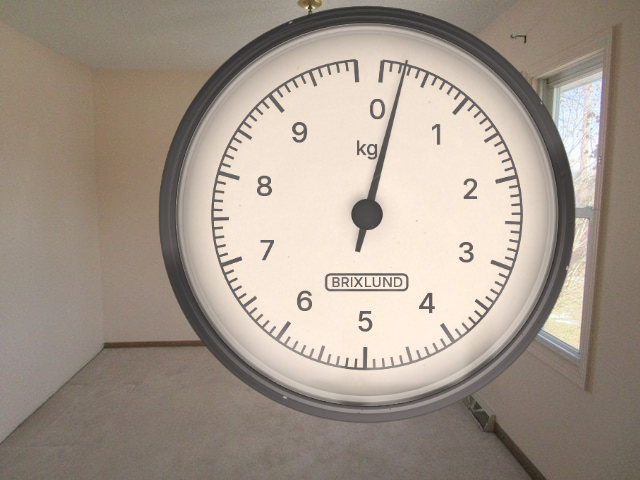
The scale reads 0.25 (kg)
